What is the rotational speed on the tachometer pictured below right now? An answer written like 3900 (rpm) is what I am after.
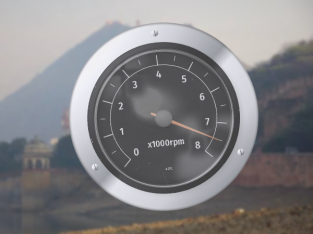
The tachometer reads 7500 (rpm)
